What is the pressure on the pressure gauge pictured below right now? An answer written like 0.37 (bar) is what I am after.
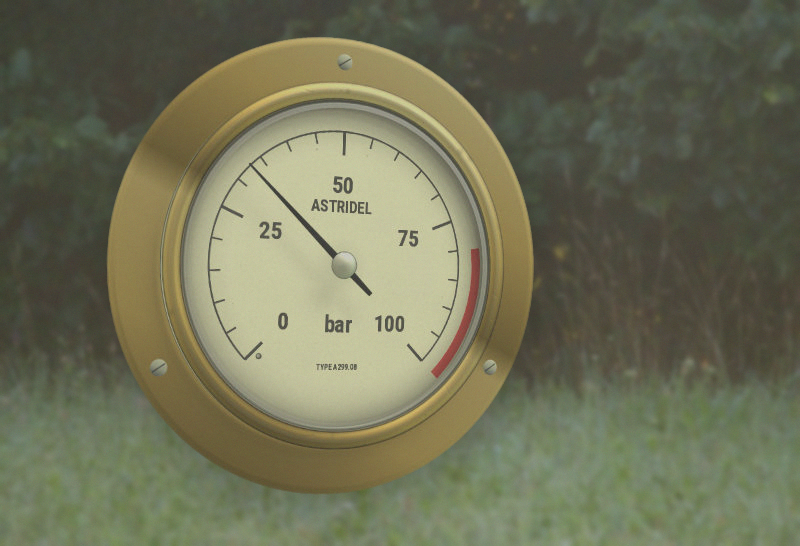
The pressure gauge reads 32.5 (bar)
